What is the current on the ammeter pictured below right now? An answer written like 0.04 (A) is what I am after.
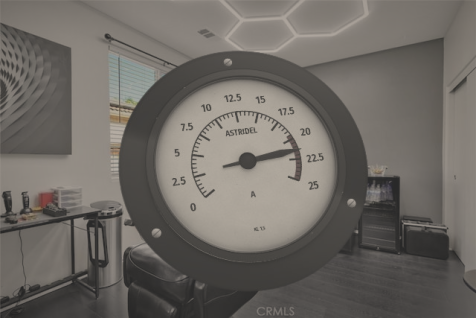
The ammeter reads 21.5 (A)
